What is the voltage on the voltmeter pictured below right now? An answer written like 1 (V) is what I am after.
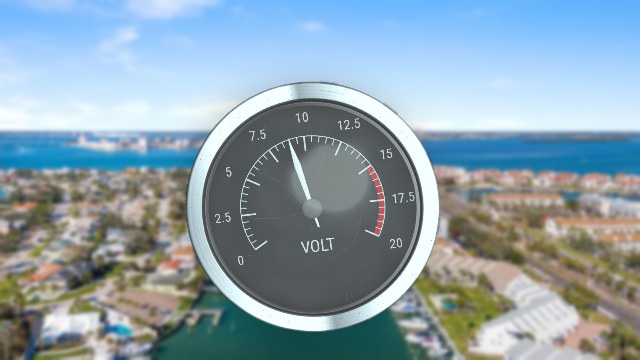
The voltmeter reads 9 (V)
